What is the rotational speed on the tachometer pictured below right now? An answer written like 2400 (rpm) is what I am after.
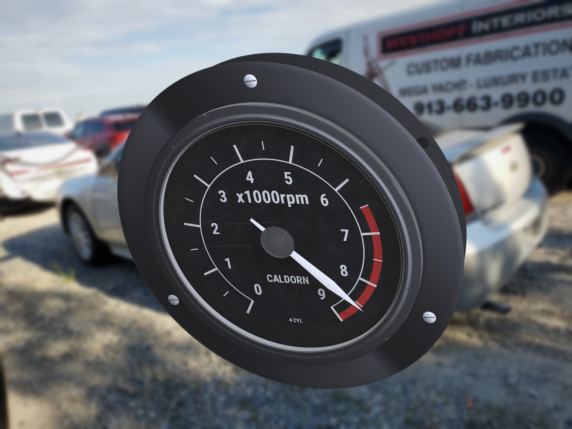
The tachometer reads 8500 (rpm)
